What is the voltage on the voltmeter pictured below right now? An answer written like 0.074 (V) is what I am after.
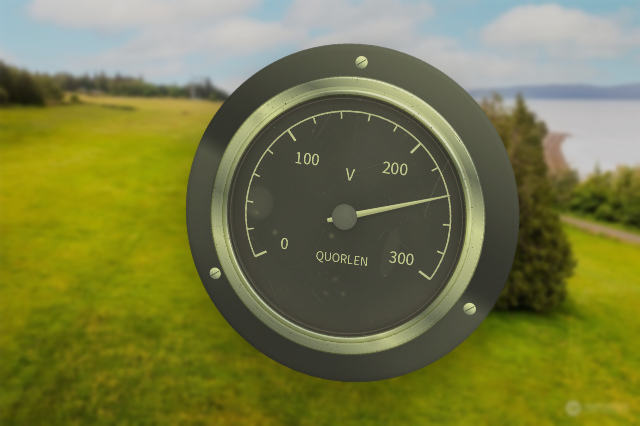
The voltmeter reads 240 (V)
